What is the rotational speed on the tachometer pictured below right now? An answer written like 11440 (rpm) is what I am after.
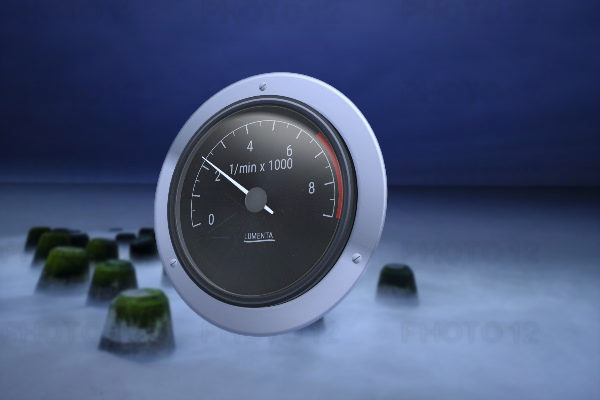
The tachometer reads 2250 (rpm)
